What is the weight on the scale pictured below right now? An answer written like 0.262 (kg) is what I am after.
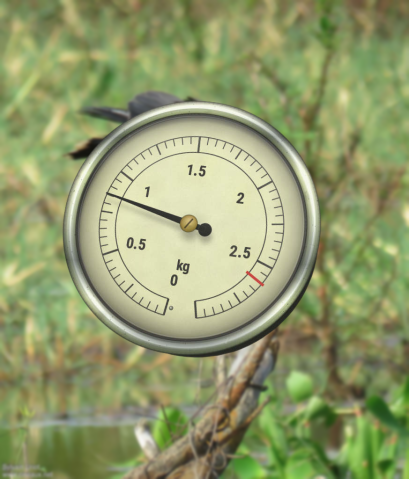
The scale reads 0.85 (kg)
